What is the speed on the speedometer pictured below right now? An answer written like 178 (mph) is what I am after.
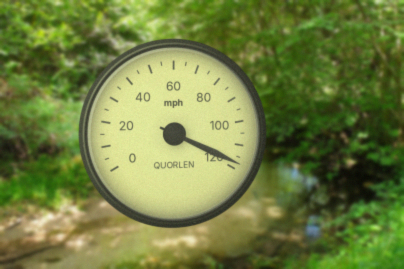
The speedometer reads 117.5 (mph)
